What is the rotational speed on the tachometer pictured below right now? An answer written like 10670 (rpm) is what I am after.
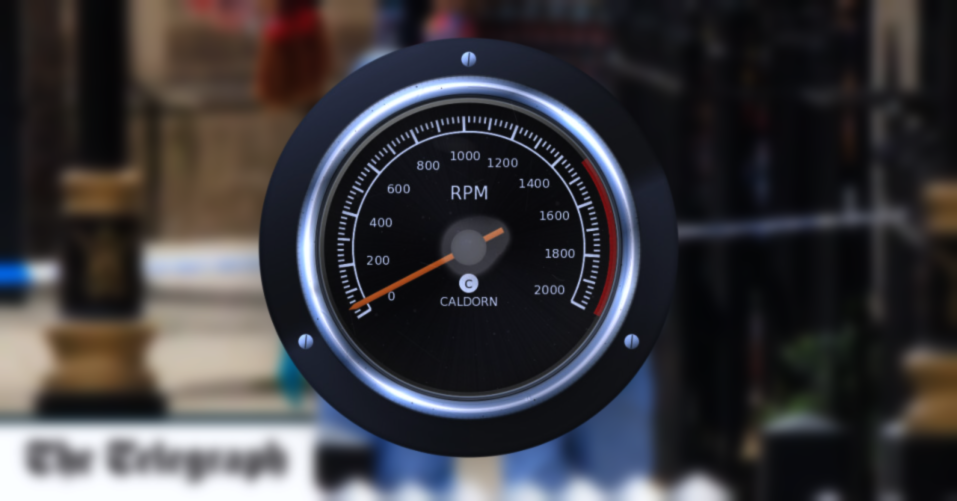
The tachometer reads 40 (rpm)
